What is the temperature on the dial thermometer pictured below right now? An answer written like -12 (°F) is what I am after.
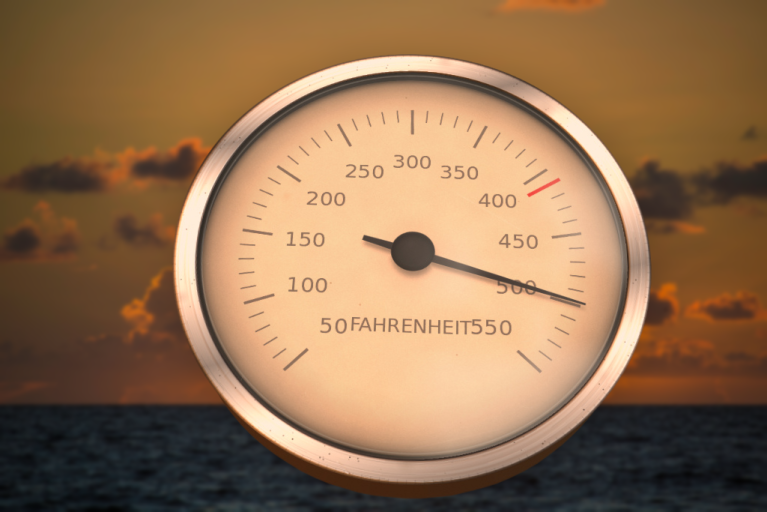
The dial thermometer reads 500 (°F)
